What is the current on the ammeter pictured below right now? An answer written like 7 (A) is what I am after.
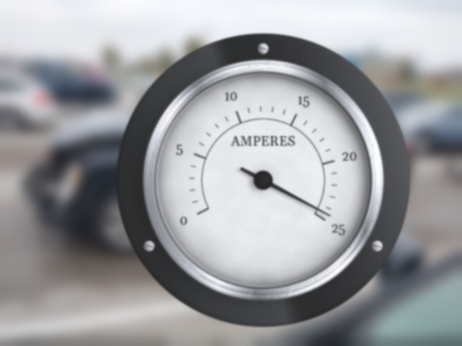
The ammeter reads 24.5 (A)
